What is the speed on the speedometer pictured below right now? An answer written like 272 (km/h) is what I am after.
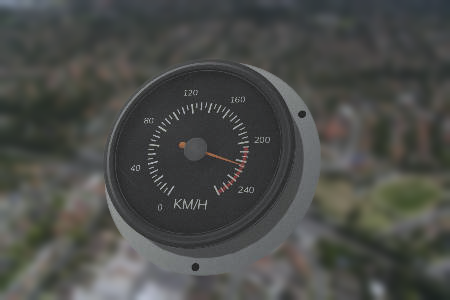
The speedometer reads 225 (km/h)
